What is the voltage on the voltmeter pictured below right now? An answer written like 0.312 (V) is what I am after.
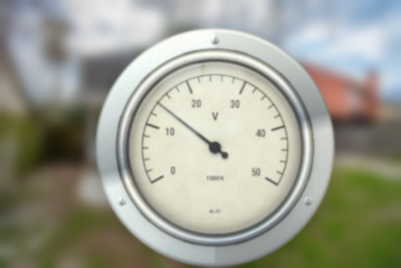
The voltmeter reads 14 (V)
